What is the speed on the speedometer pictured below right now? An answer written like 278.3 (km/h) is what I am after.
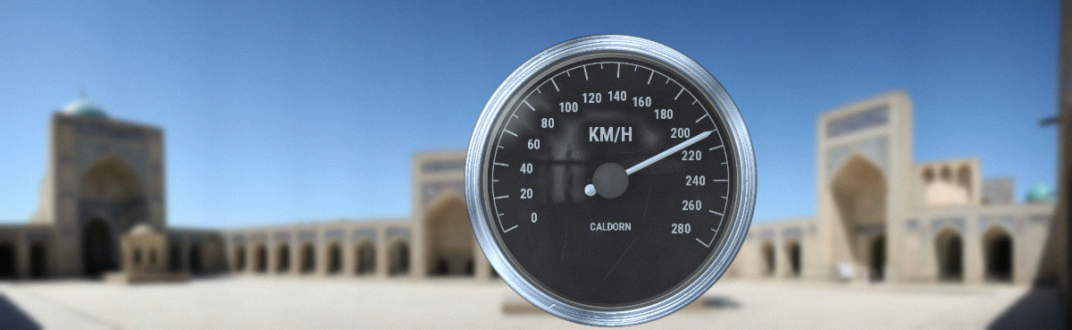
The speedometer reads 210 (km/h)
